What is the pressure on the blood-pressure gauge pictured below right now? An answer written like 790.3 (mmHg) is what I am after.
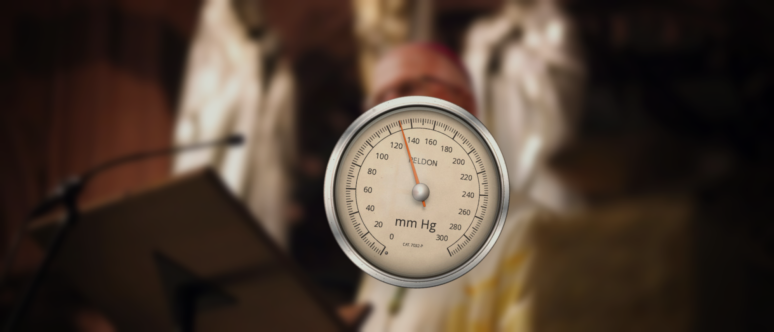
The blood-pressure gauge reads 130 (mmHg)
